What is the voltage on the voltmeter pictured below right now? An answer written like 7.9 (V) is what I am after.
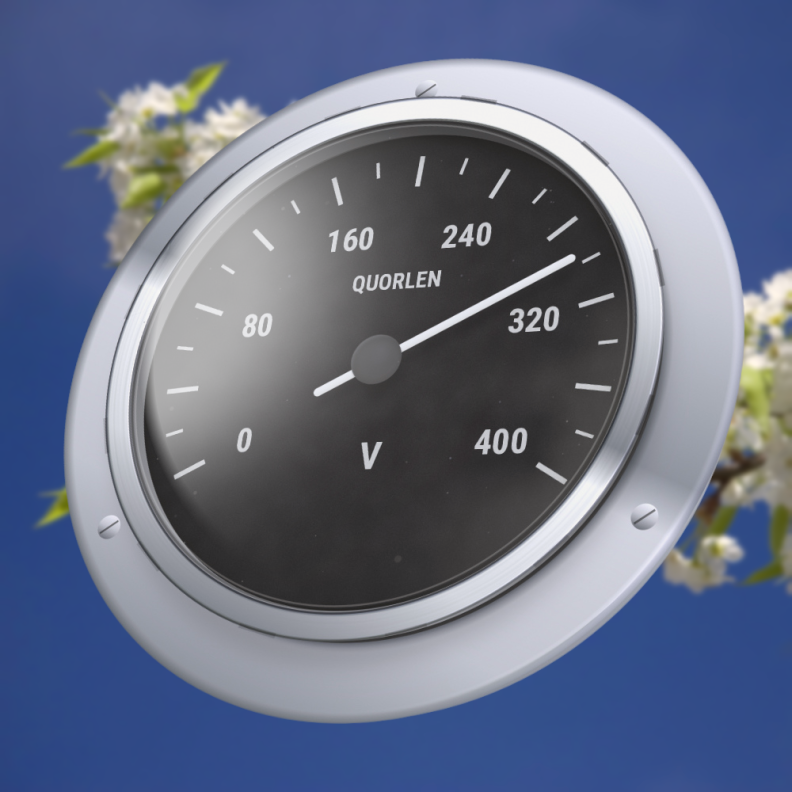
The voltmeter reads 300 (V)
